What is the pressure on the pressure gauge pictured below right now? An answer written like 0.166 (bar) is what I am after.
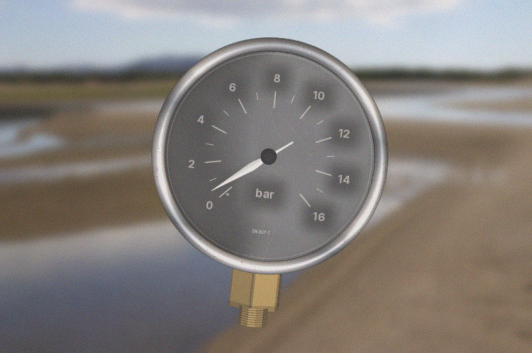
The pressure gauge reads 0.5 (bar)
